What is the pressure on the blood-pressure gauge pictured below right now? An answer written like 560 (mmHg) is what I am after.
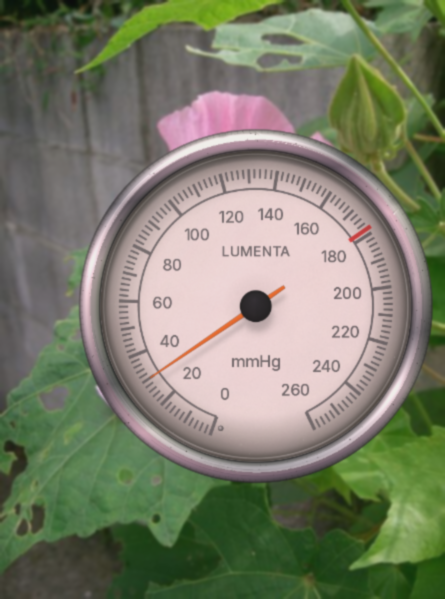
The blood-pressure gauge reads 30 (mmHg)
